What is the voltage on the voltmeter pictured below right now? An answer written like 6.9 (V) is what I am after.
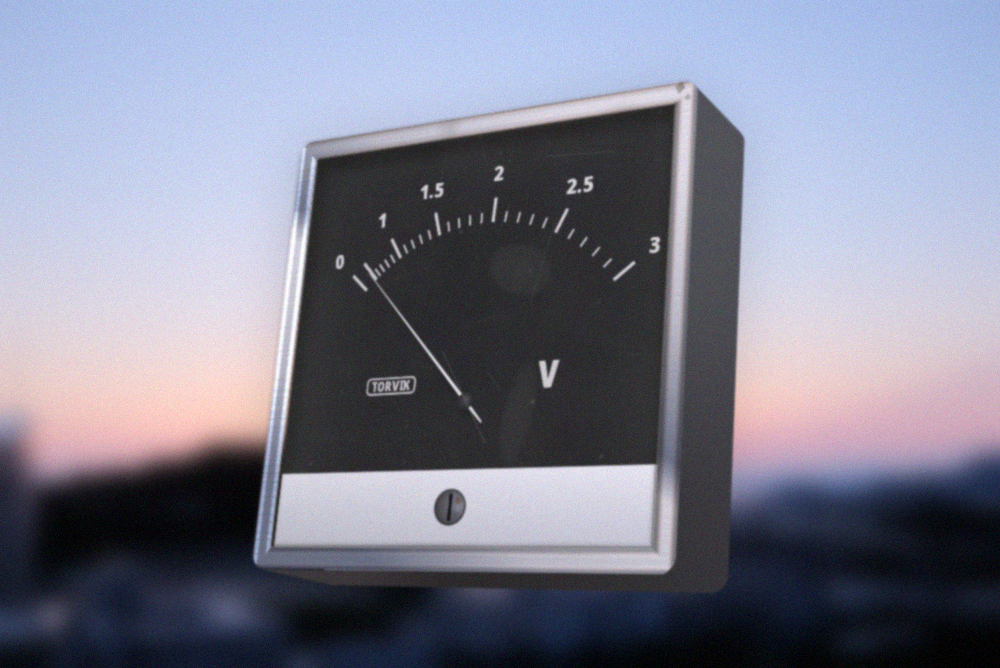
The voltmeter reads 0.5 (V)
